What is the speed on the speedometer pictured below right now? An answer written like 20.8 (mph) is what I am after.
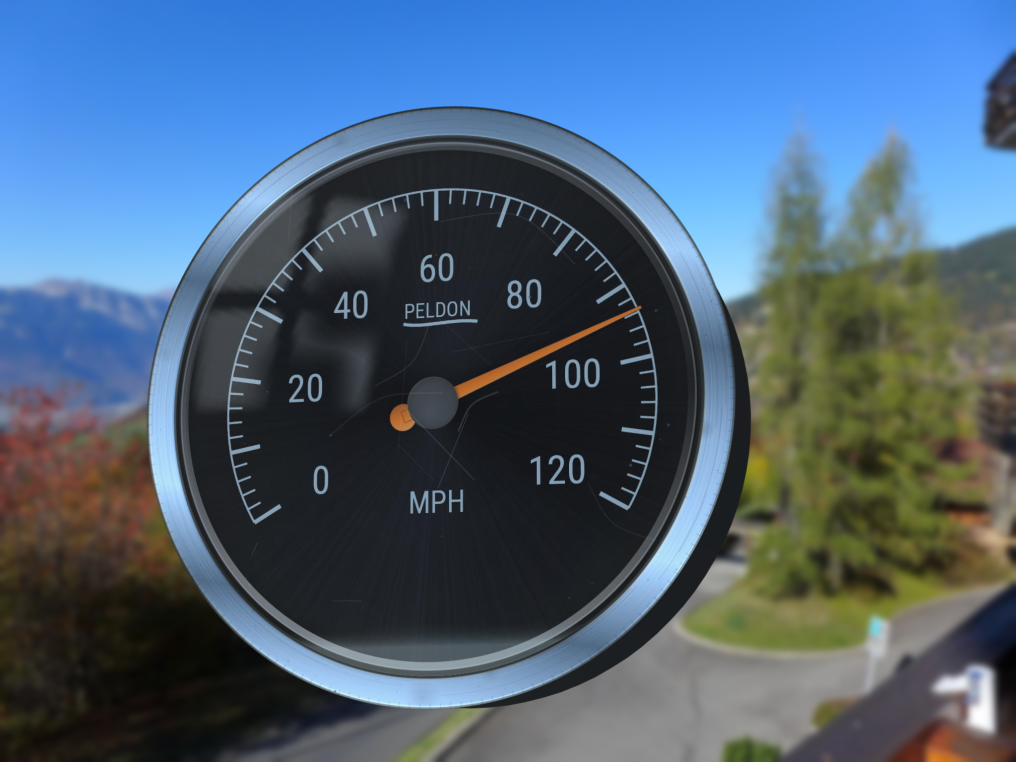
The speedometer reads 94 (mph)
